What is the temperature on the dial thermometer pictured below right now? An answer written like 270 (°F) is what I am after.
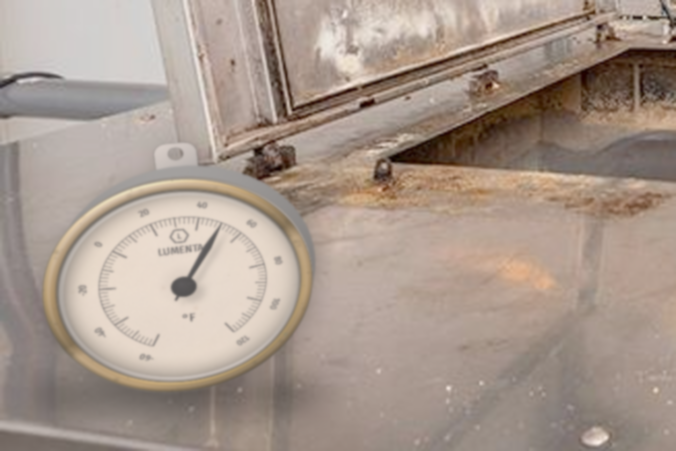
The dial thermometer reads 50 (°F)
